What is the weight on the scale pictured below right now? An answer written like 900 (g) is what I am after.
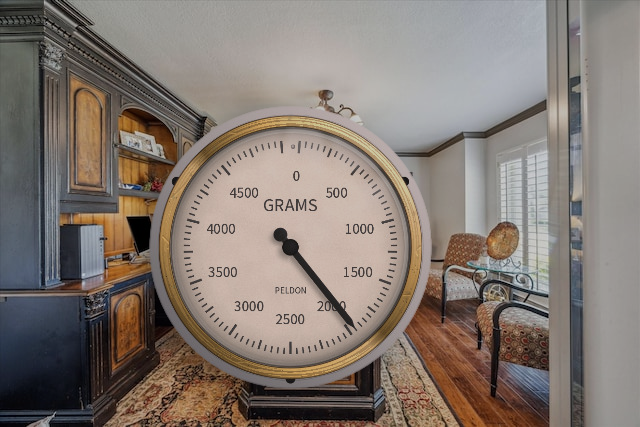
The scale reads 1950 (g)
